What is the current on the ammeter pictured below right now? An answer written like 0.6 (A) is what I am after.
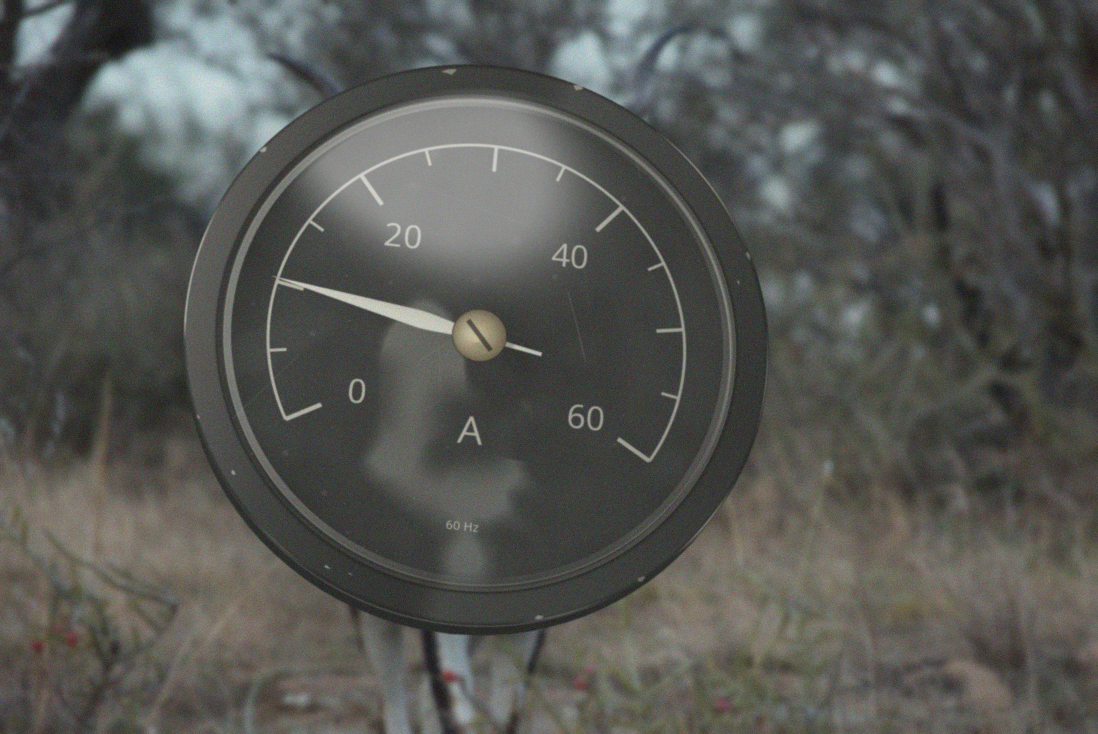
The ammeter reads 10 (A)
